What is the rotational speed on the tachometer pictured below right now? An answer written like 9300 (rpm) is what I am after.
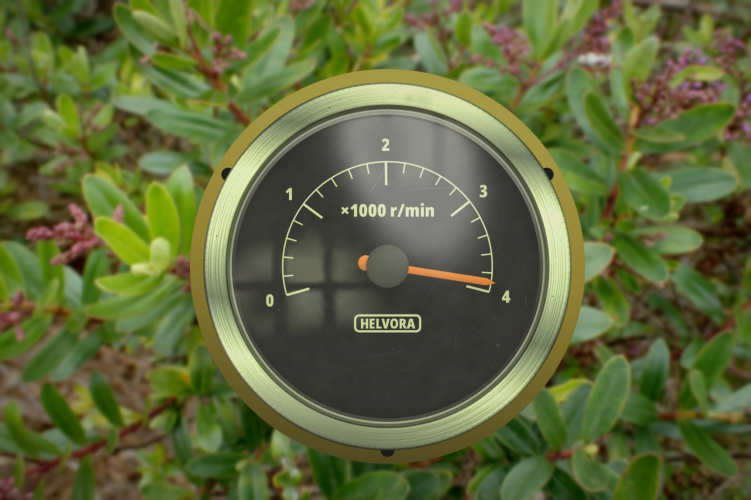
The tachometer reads 3900 (rpm)
